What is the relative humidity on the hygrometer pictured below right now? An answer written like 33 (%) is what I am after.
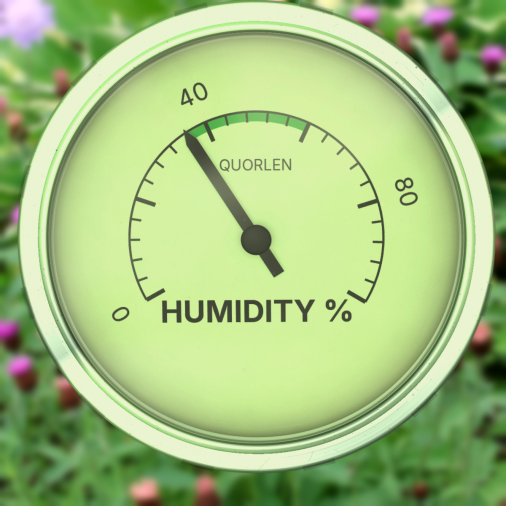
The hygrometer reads 36 (%)
